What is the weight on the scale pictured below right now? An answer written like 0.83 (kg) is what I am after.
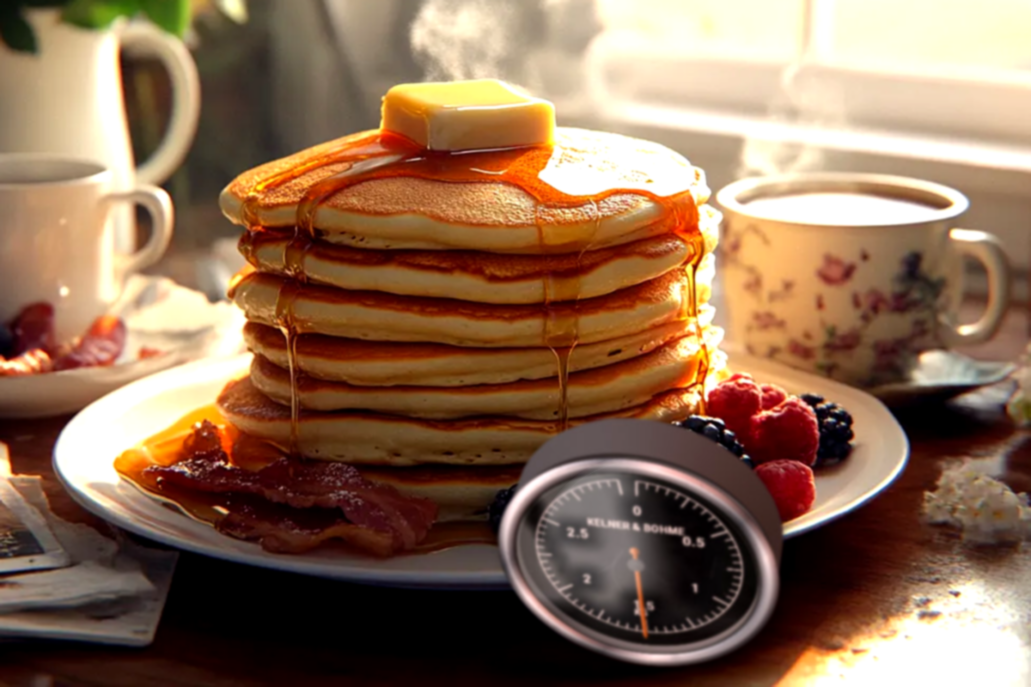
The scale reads 1.5 (kg)
